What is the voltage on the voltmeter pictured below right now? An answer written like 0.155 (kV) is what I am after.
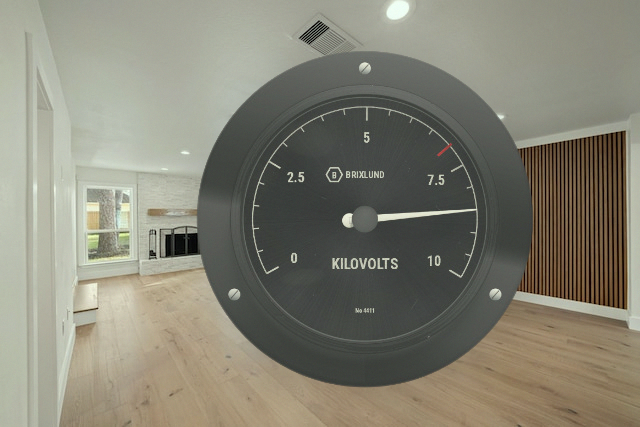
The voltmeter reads 8.5 (kV)
